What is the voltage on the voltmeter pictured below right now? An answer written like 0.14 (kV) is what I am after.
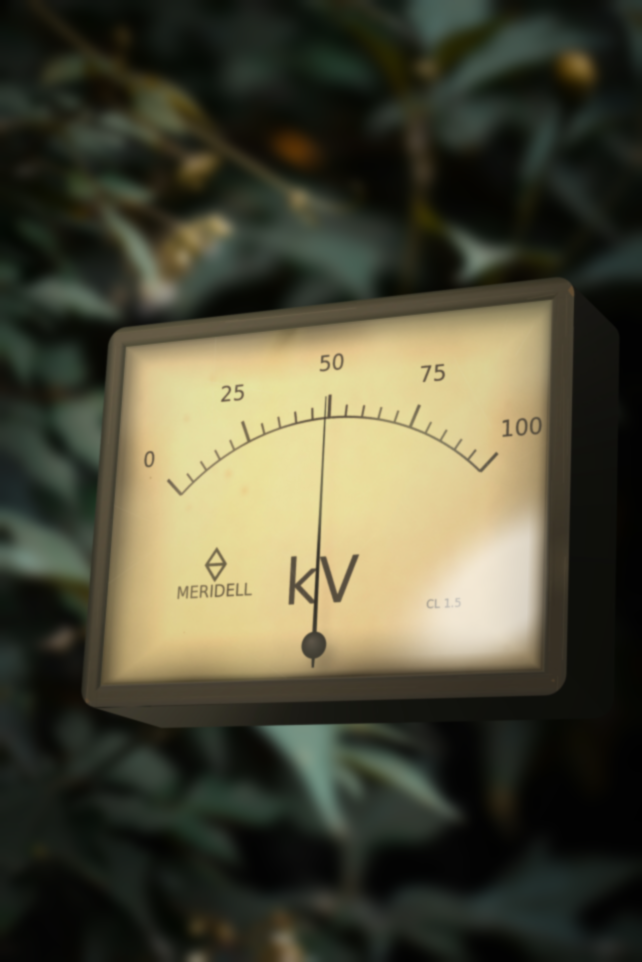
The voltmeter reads 50 (kV)
